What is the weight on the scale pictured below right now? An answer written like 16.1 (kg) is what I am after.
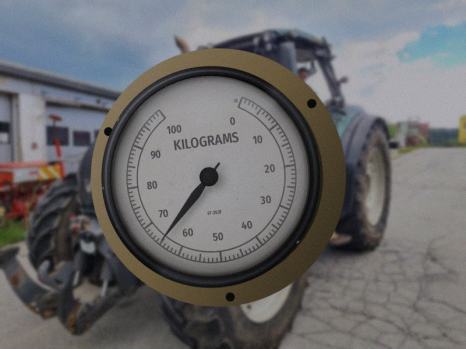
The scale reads 65 (kg)
